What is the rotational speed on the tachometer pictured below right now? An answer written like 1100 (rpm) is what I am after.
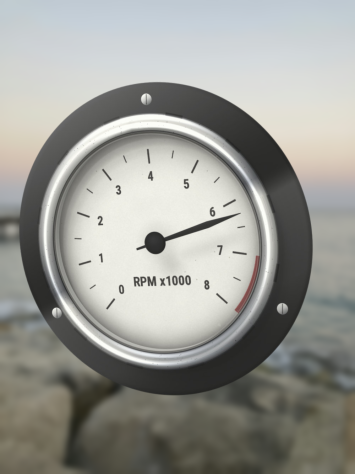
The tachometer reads 6250 (rpm)
